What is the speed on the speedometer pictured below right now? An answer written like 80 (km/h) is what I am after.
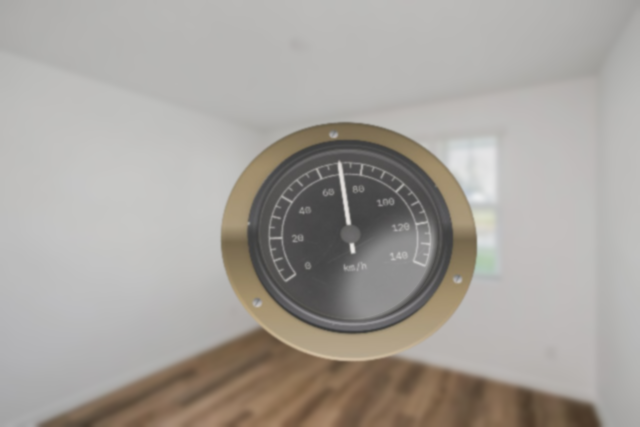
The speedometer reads 70 (km/h)
